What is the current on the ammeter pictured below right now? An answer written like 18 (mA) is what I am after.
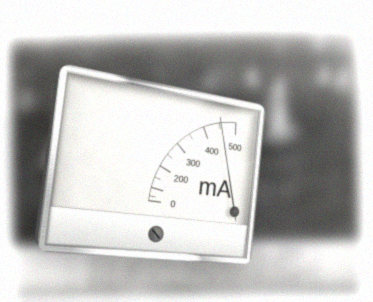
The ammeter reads 450 (mA)
